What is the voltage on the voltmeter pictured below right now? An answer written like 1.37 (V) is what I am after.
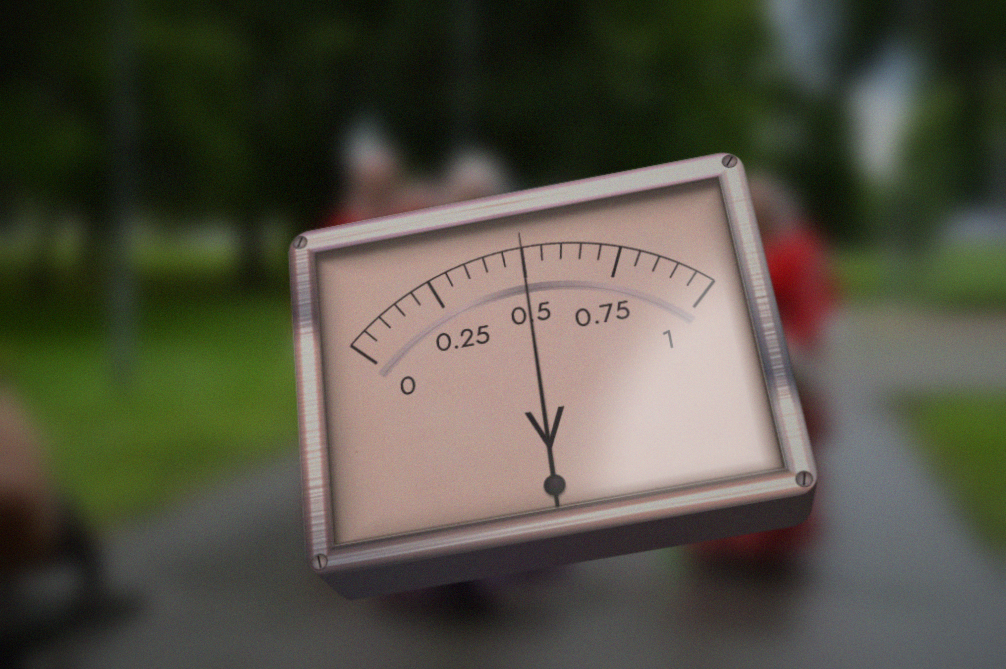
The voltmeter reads 0.5 (V)
